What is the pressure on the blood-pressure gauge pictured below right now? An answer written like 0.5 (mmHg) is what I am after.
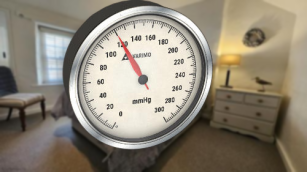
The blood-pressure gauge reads 120 (mmHg)
